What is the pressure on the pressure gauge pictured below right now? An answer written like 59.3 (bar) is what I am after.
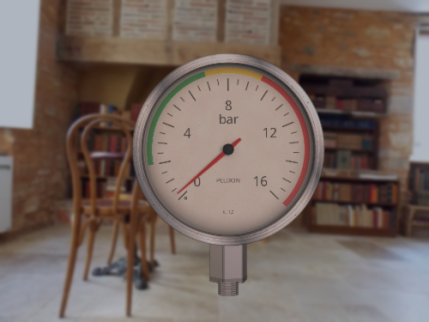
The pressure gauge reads 0.25 (bar)
